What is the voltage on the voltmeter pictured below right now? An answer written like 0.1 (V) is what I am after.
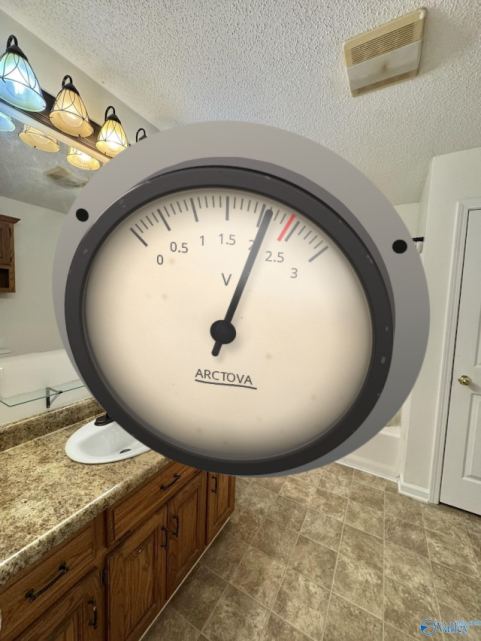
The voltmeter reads 2.1 (V)
